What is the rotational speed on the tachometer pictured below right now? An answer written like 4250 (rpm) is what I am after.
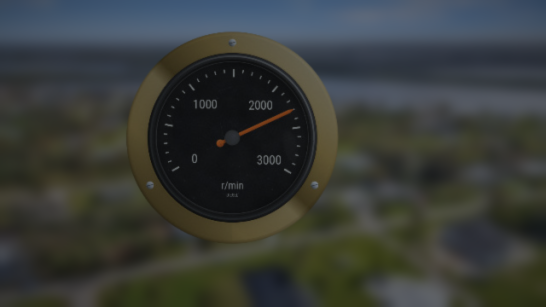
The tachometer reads 2300 (rpm)
